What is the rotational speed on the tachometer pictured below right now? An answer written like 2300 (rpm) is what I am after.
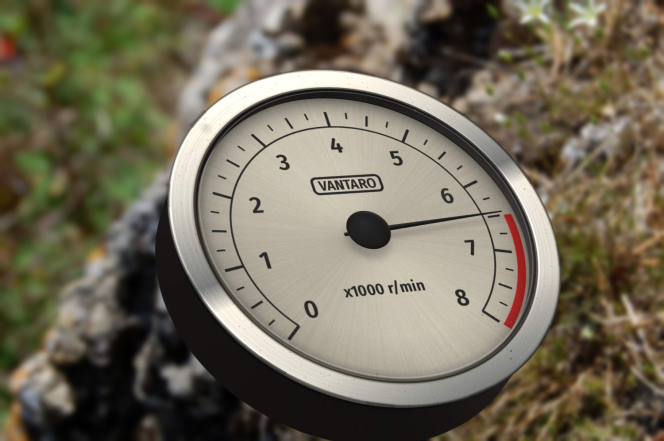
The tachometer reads 6500 (rpm)
